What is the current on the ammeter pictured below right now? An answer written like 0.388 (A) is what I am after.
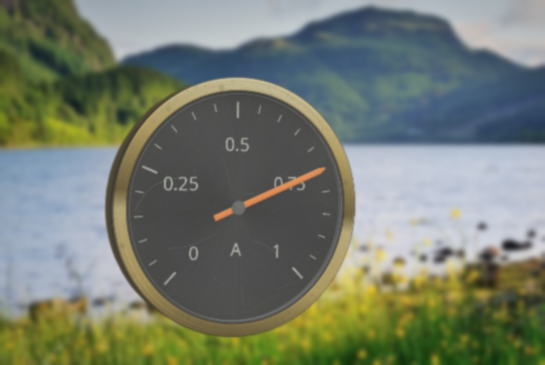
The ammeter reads 0.75 (A)
